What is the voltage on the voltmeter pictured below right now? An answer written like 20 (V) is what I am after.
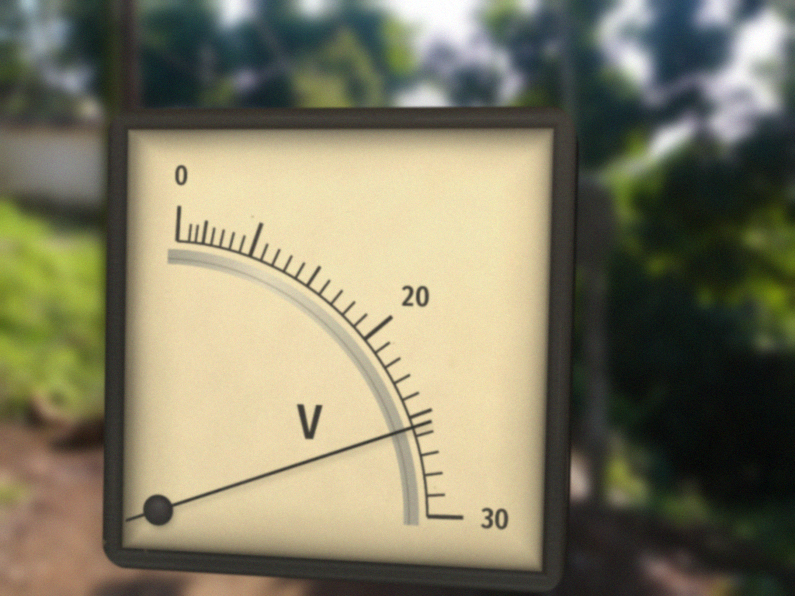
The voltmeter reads 25.5 (V)
